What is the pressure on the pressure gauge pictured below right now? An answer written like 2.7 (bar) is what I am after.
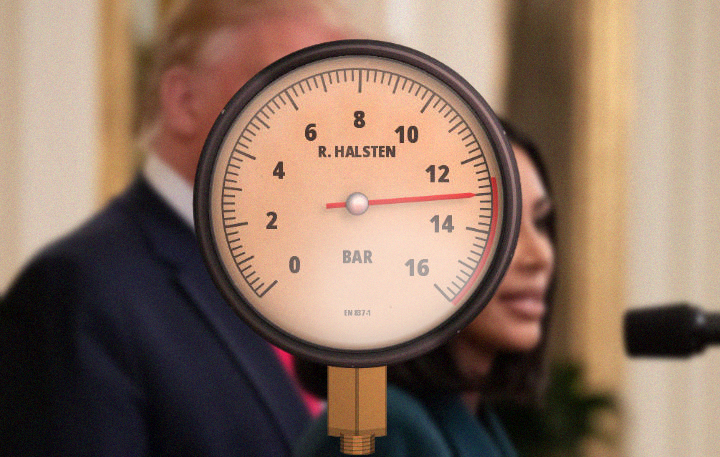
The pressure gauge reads 13 (bar)
